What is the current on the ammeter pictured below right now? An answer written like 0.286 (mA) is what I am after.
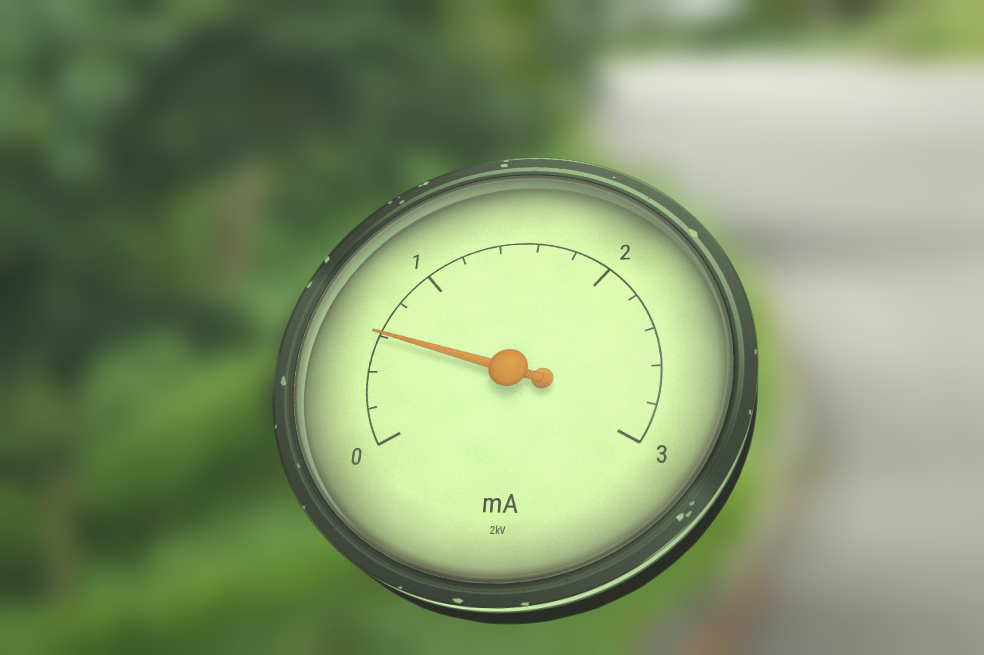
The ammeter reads 0.6 (mA)
